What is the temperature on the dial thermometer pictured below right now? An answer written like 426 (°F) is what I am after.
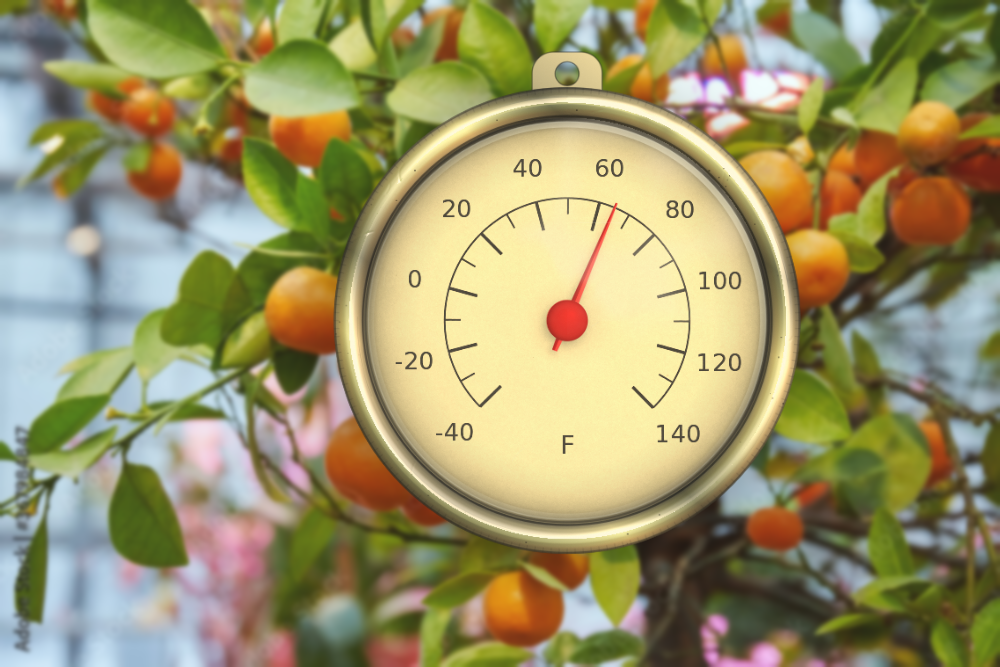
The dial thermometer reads 65 (°F)
